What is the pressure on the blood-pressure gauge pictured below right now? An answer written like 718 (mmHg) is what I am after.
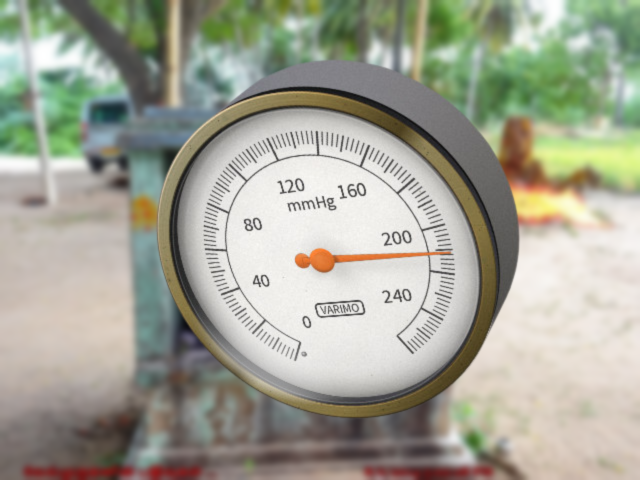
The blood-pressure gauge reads 210 (mmHg)
